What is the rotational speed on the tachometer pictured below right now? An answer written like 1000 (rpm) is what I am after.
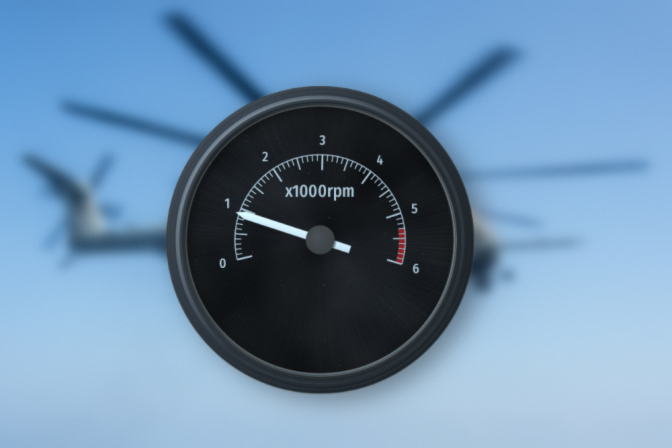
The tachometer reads 900 (rpm)
